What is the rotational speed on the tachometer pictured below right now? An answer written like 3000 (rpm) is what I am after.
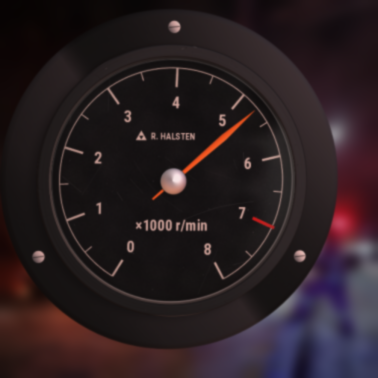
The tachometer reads 5250 (rpm)
